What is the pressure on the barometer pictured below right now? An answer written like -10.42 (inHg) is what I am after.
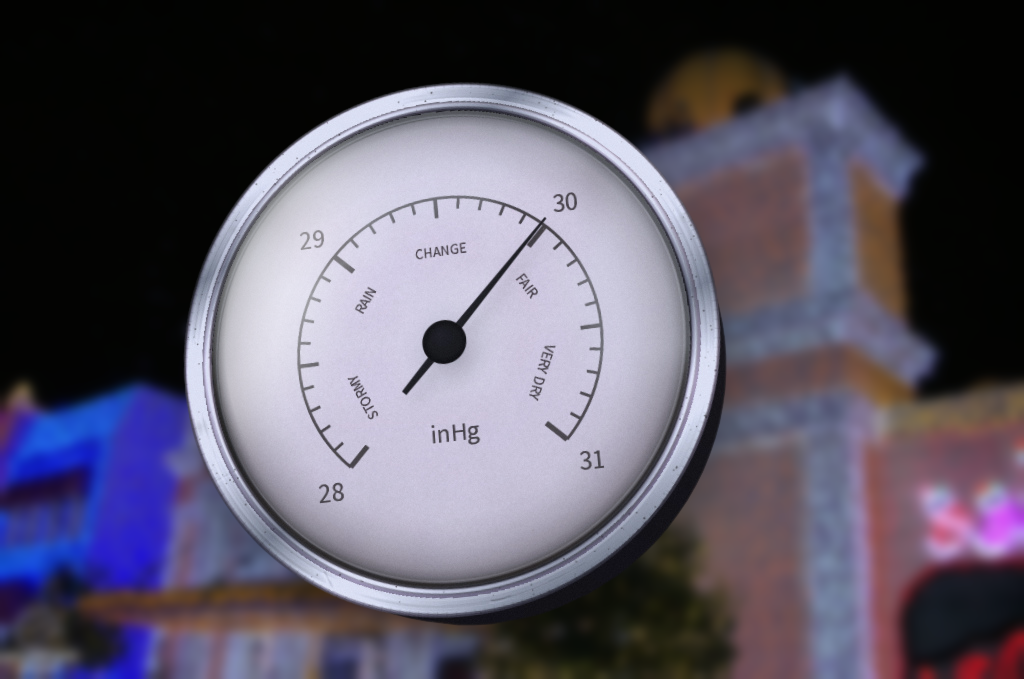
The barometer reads 30 (inHg)
